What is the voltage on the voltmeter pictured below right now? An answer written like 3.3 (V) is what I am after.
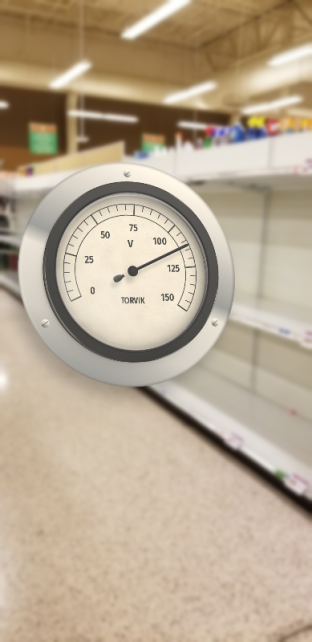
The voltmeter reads 112.5 (V)
